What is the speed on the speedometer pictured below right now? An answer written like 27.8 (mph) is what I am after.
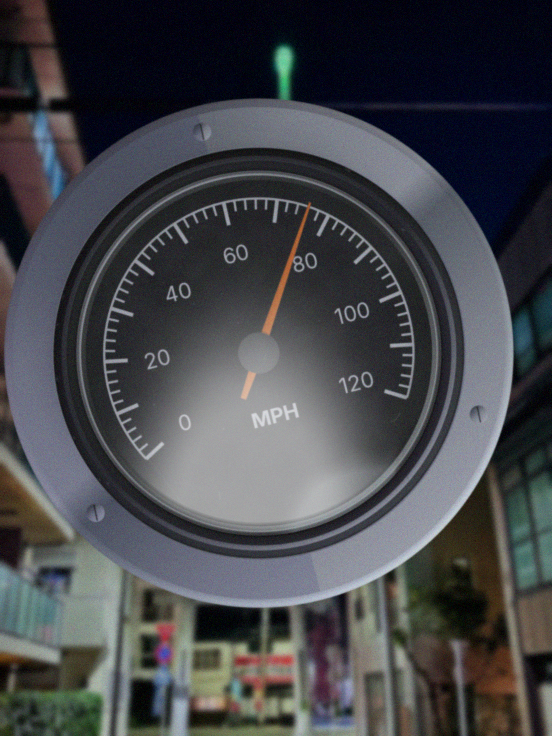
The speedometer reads 76 (mph)
